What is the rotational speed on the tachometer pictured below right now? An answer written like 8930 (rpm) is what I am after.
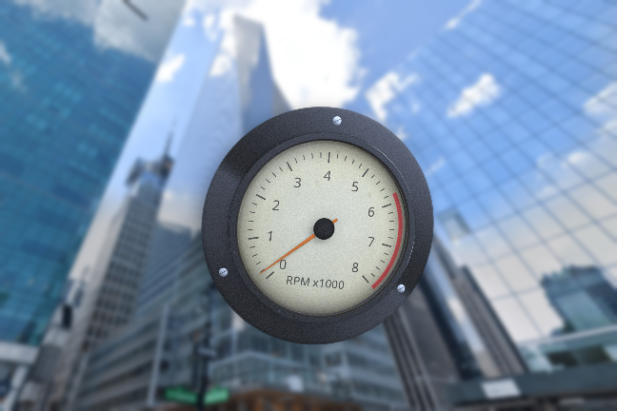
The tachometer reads 200 (rpm)
